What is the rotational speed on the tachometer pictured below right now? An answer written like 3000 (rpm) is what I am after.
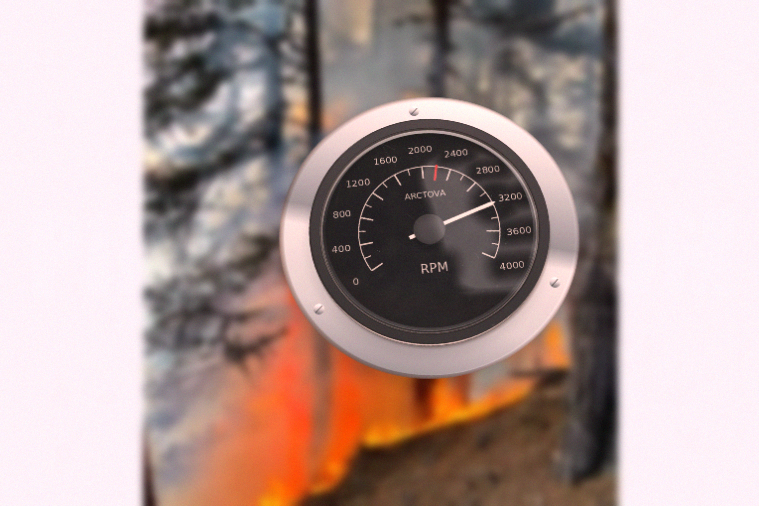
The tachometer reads 3200 (rpm)
